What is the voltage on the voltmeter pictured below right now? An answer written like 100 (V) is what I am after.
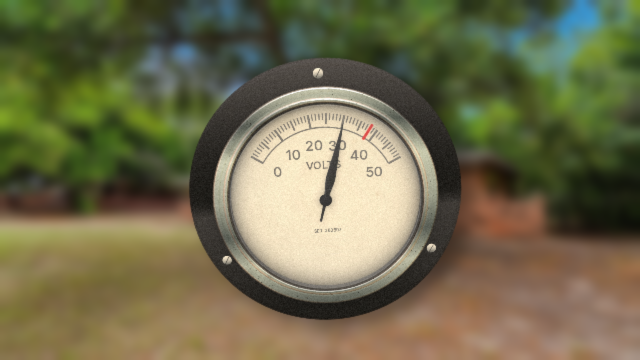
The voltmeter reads 30 (V)
